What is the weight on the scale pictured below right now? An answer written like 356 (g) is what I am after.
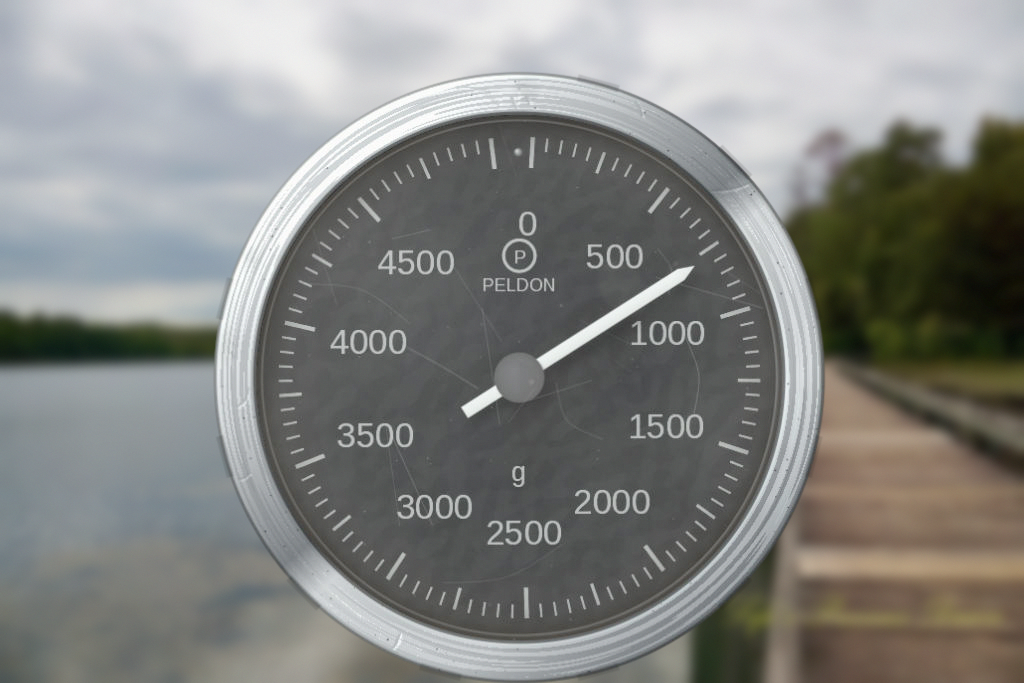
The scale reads 775 (g)
